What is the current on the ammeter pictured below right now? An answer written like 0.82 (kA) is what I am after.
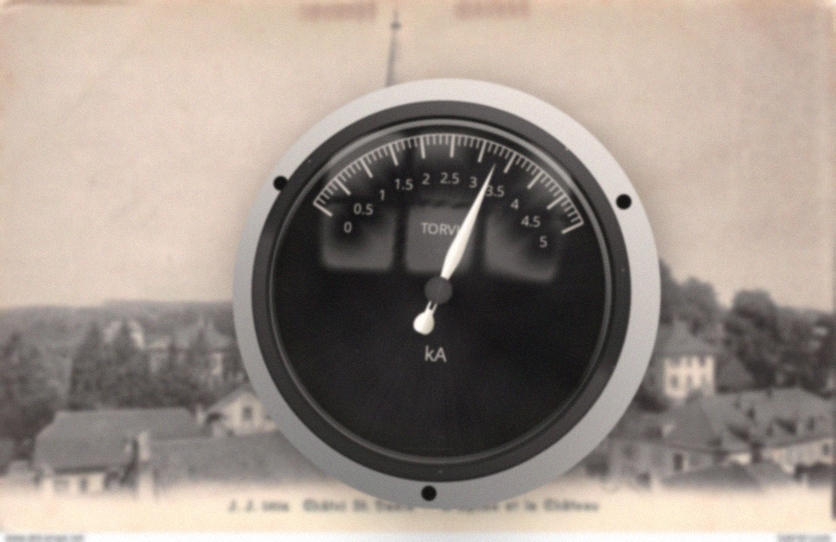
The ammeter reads 3.3 (kA)
